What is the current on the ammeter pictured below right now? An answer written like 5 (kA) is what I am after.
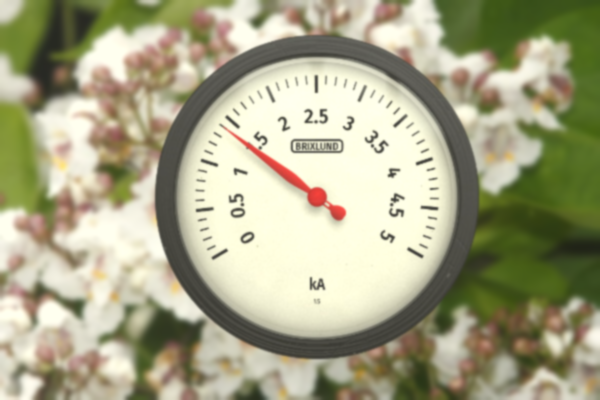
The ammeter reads 1.4 (kA)
